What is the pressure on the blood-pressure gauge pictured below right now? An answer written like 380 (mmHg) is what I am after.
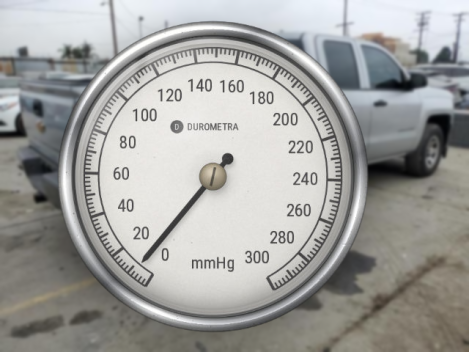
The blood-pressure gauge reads 8 (mmHg)
